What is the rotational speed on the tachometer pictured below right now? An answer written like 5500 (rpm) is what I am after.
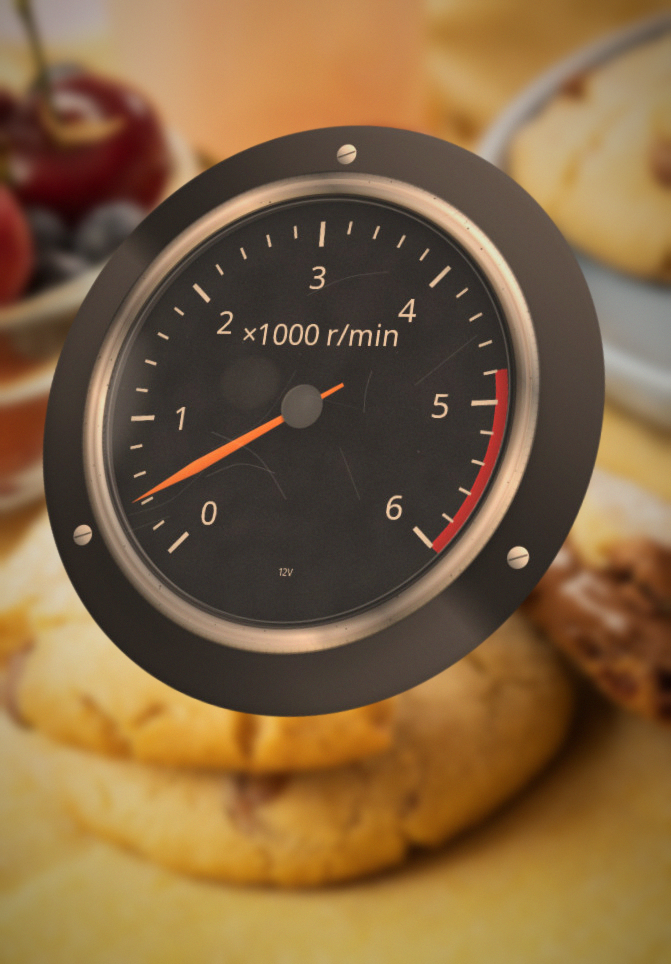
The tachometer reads 400 (rpm)
